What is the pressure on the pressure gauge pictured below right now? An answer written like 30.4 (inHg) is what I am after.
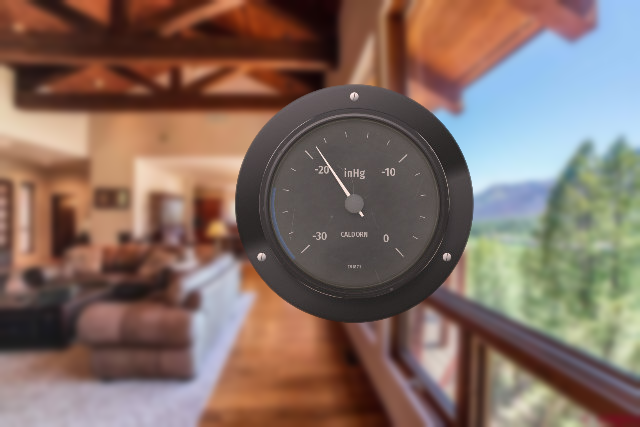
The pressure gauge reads -19 (inHg)
